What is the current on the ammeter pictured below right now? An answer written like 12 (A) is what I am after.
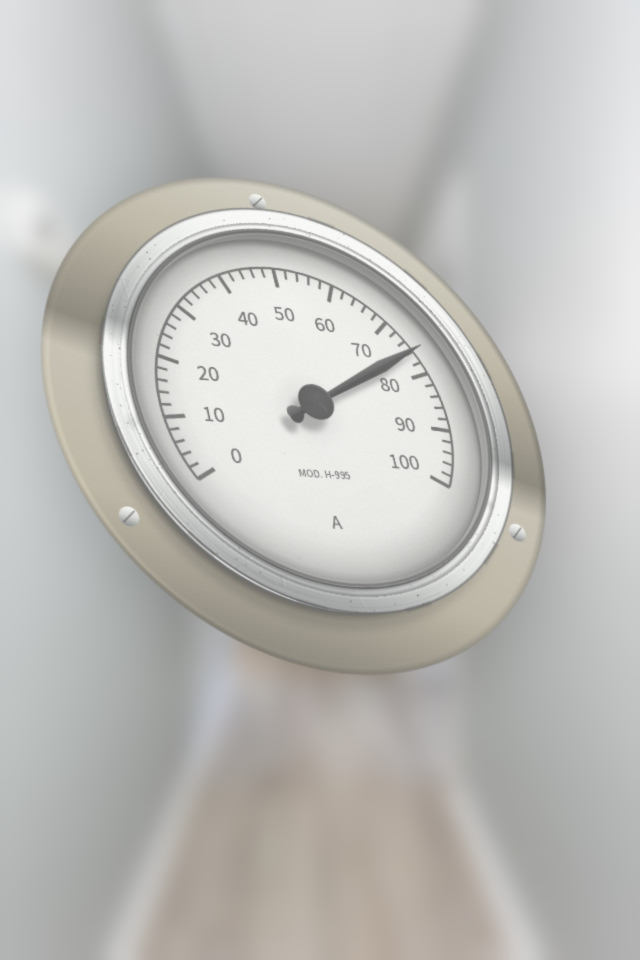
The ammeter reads 76 (A)
